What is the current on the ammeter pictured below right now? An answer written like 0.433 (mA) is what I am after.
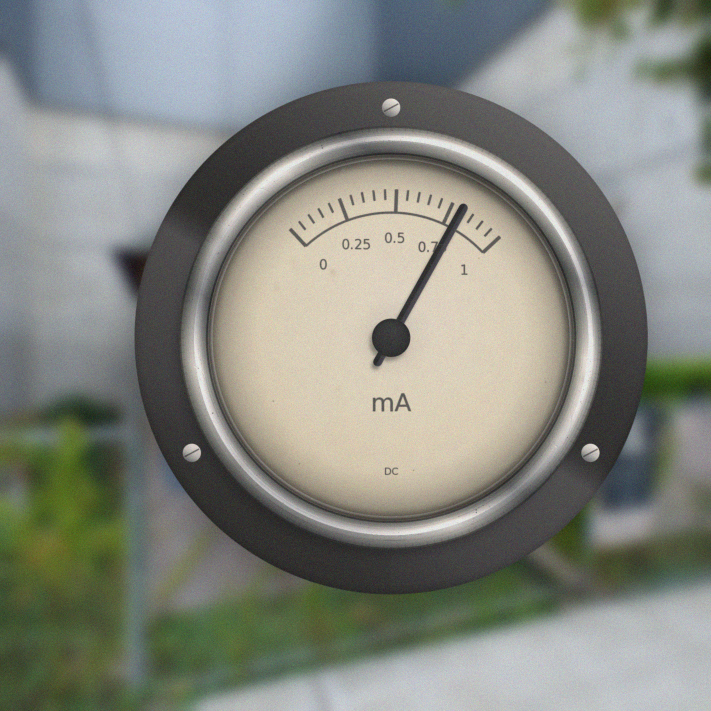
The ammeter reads 0.8 (mA)
